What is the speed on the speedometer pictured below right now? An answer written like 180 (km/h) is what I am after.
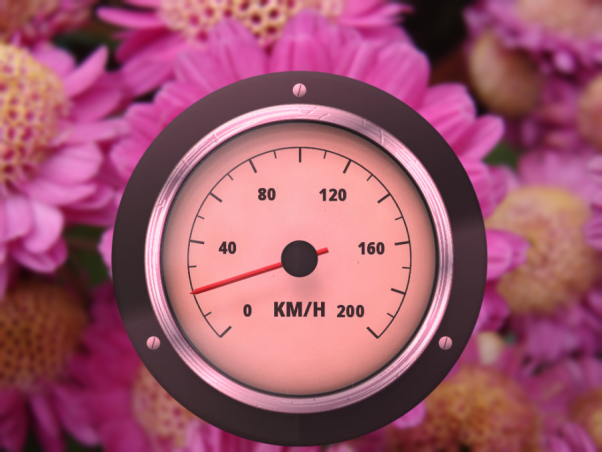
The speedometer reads 20 (km/h)
